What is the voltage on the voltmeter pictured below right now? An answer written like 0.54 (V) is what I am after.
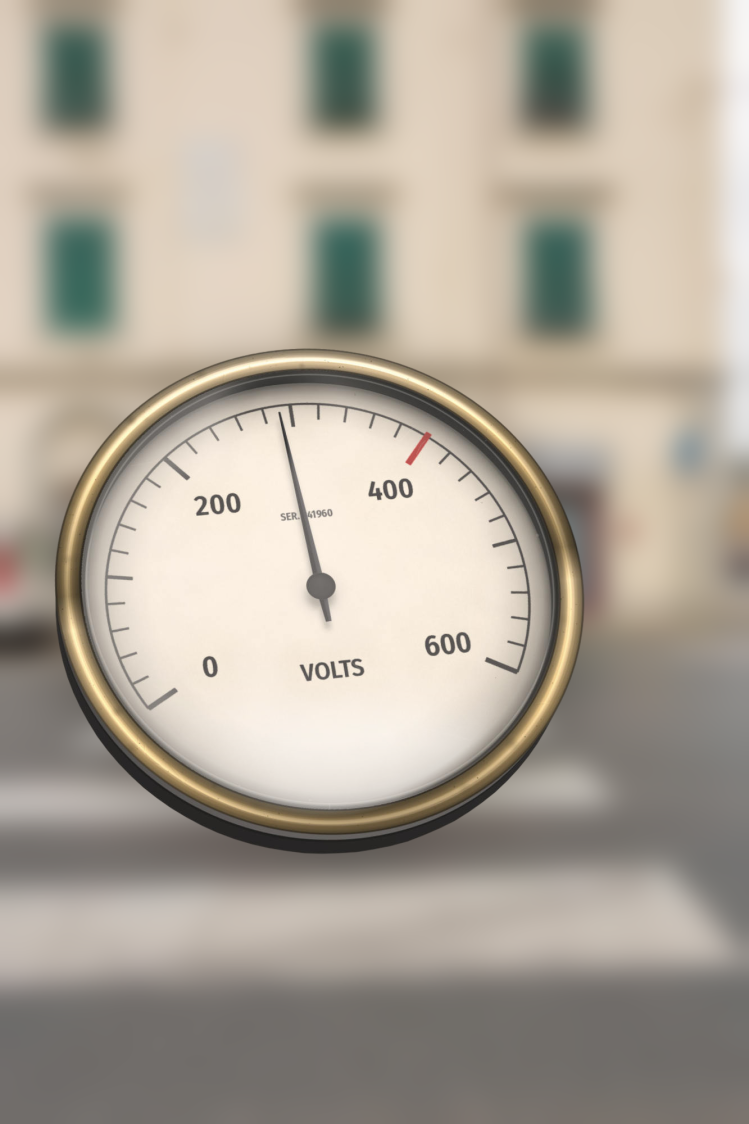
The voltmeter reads 290 (V)
